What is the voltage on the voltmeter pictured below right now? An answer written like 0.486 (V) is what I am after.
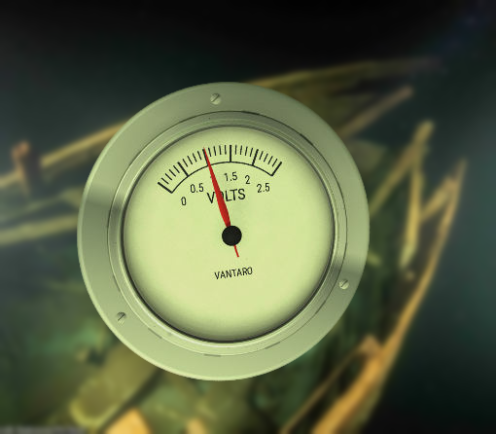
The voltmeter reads 1 (V)
